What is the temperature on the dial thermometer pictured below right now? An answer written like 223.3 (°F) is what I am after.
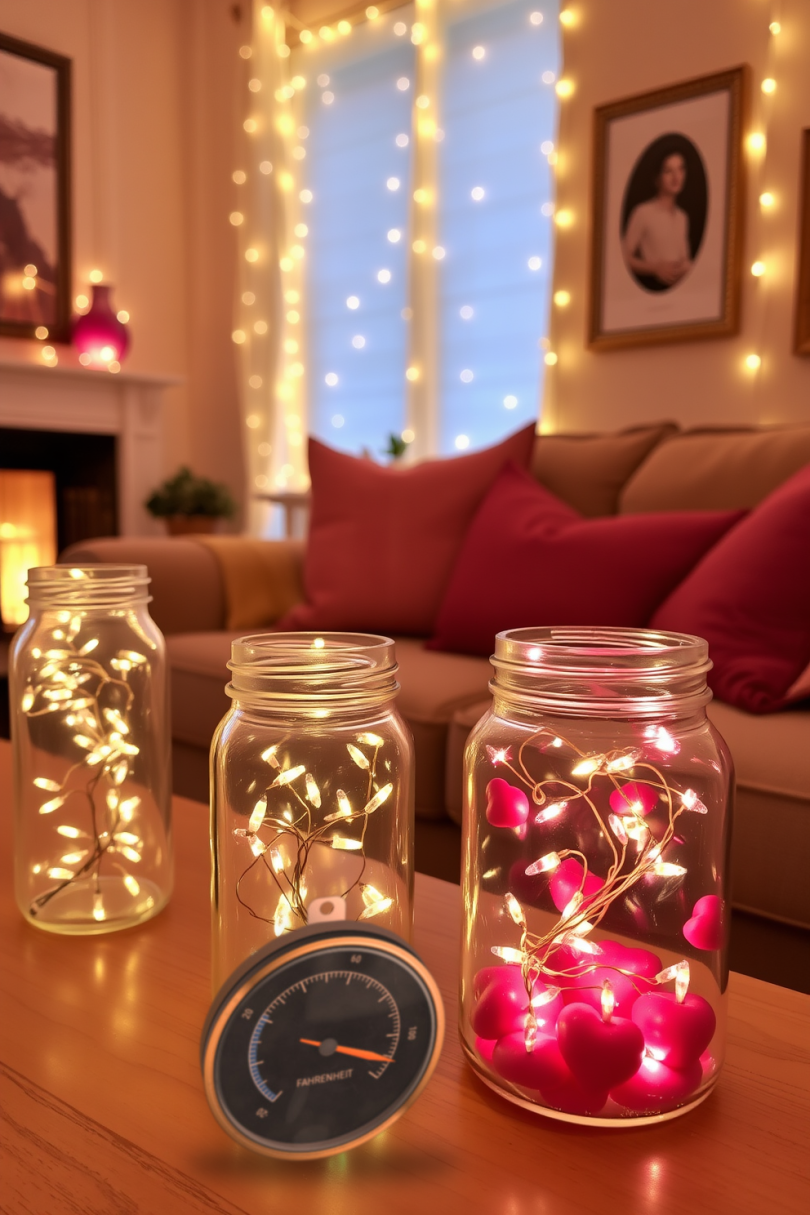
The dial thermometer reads 110 (°F)
